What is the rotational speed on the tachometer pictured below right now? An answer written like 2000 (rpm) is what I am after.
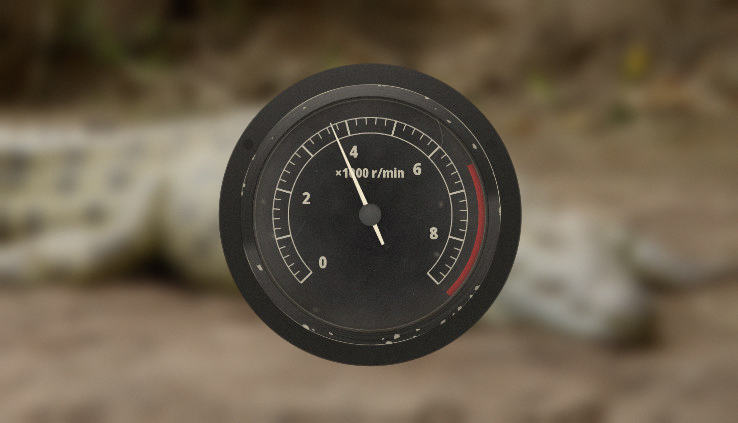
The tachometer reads 3700 (rpm)
